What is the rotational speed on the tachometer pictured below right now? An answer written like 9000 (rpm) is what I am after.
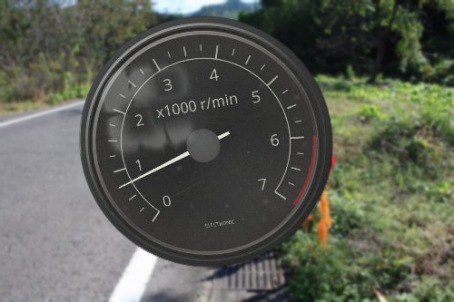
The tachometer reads 750 (rpm)
